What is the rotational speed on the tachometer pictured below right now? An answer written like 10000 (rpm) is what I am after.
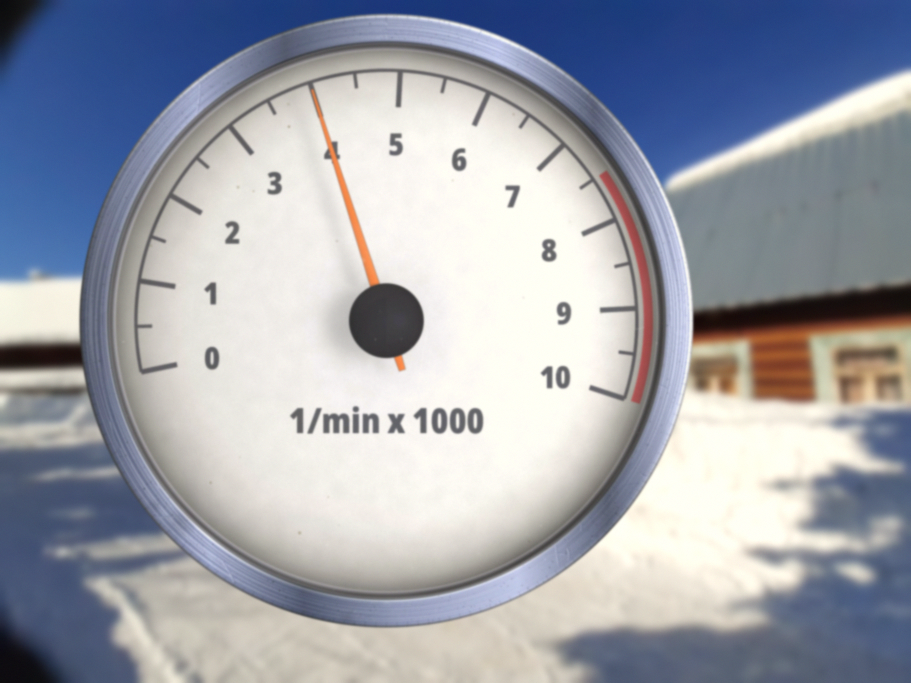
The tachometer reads 4000 (rpm)
